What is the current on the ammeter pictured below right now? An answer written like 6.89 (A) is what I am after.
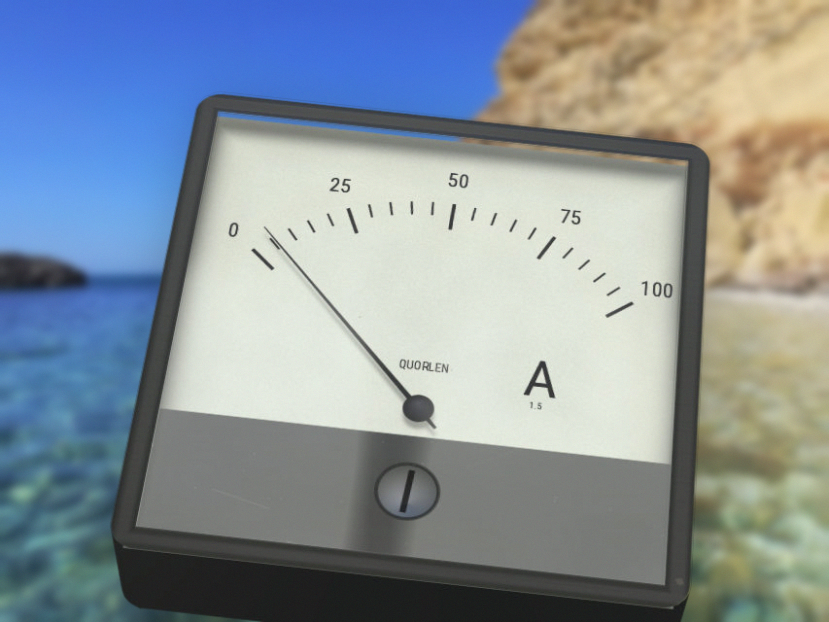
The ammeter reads 5 (A)
